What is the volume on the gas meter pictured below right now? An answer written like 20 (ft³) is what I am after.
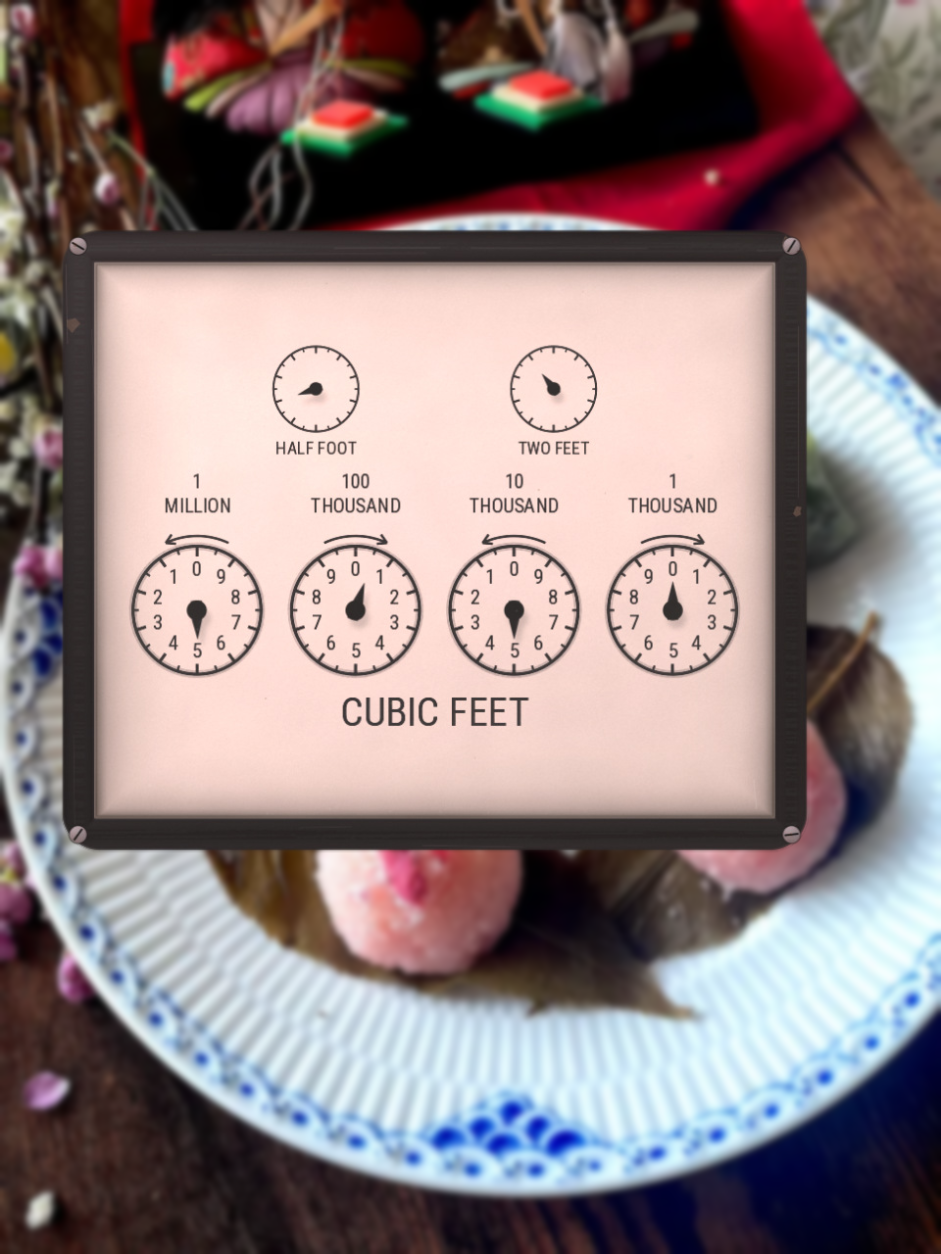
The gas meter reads 505000 (ft³)
